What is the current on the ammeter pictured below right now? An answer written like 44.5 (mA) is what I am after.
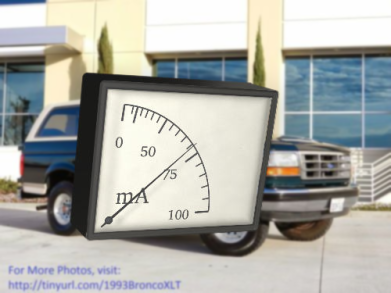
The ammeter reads 70 (mA)
